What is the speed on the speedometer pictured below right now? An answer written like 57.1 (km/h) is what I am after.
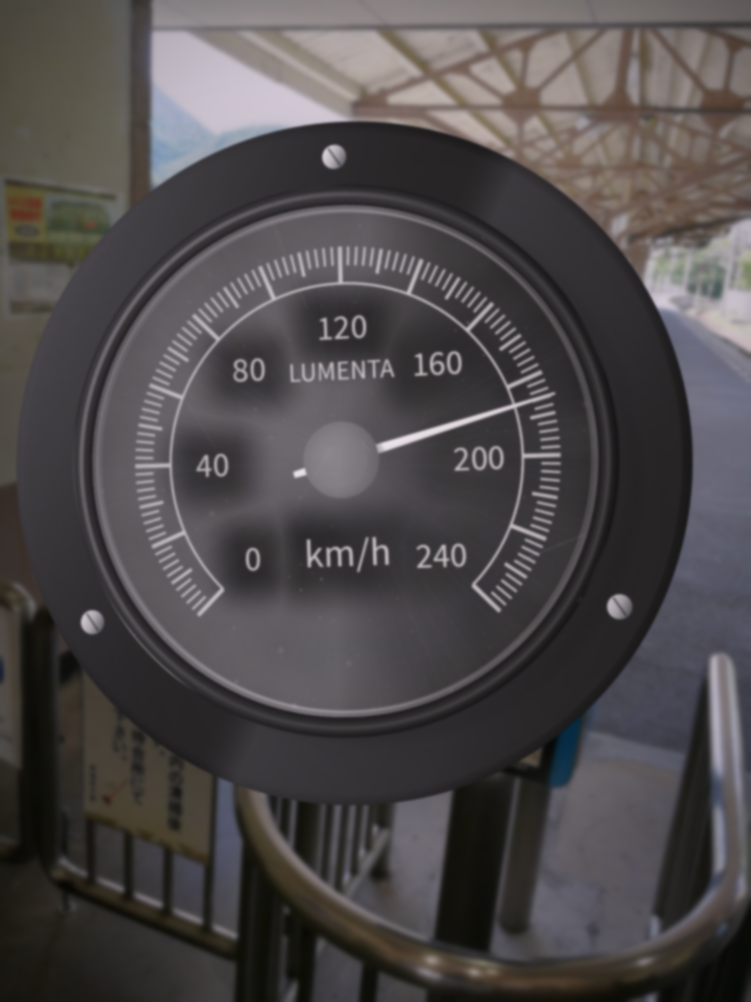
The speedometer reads 186 (km/h)
